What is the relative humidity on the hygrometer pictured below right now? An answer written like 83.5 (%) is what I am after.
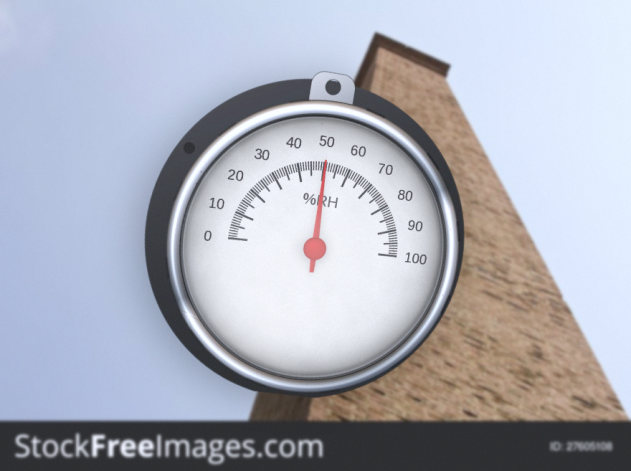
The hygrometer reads 50 (%)
